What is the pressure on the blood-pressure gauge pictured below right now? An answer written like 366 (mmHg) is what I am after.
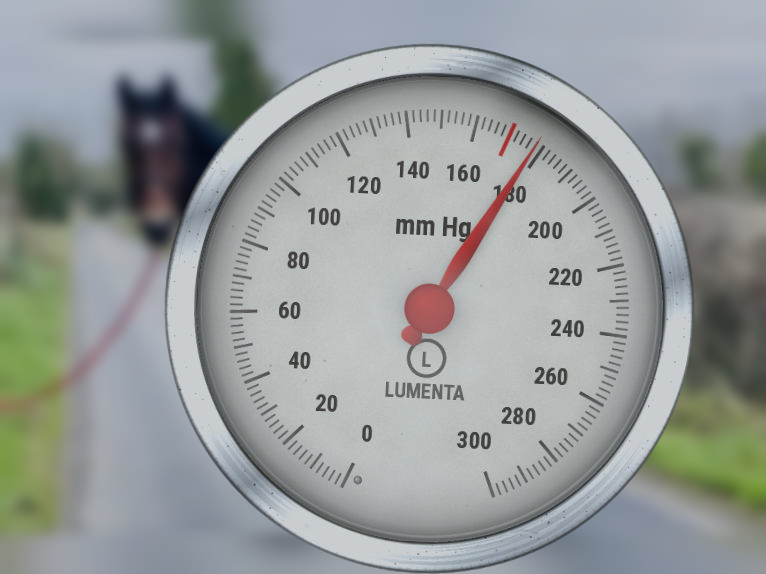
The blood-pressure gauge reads 178 (mmHg)
